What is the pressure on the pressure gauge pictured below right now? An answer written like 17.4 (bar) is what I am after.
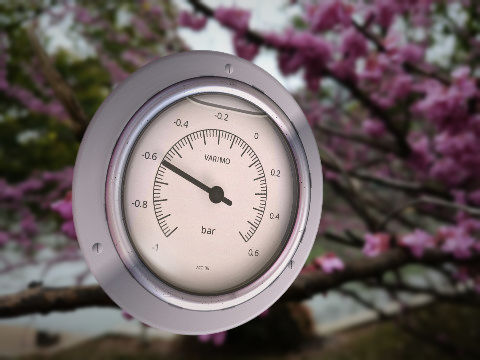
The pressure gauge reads -0.6 (bar)
